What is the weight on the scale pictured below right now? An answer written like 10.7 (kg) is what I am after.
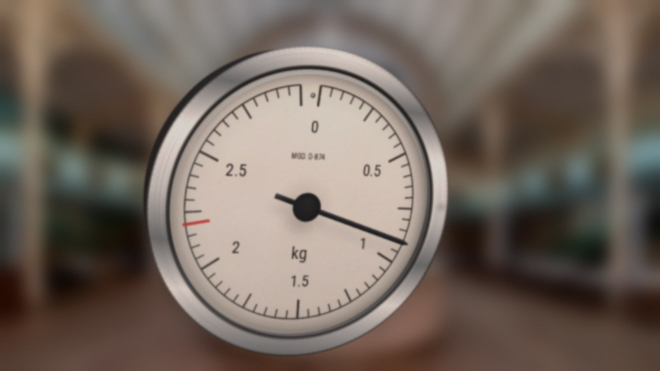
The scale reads 0.9 (kg)
